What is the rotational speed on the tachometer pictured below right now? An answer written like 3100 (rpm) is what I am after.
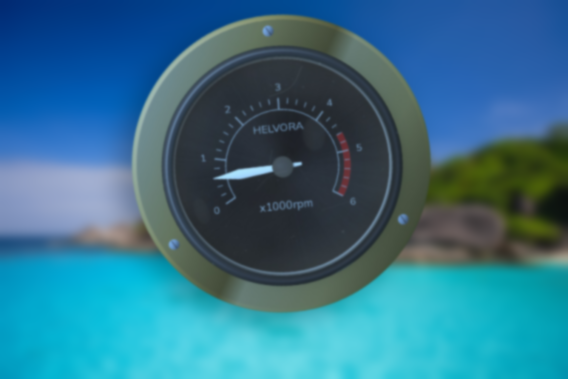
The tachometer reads 600 (rpm)
